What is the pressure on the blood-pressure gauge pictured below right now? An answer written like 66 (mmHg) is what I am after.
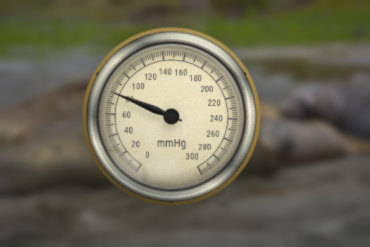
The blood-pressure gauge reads 80 (mmHg)
